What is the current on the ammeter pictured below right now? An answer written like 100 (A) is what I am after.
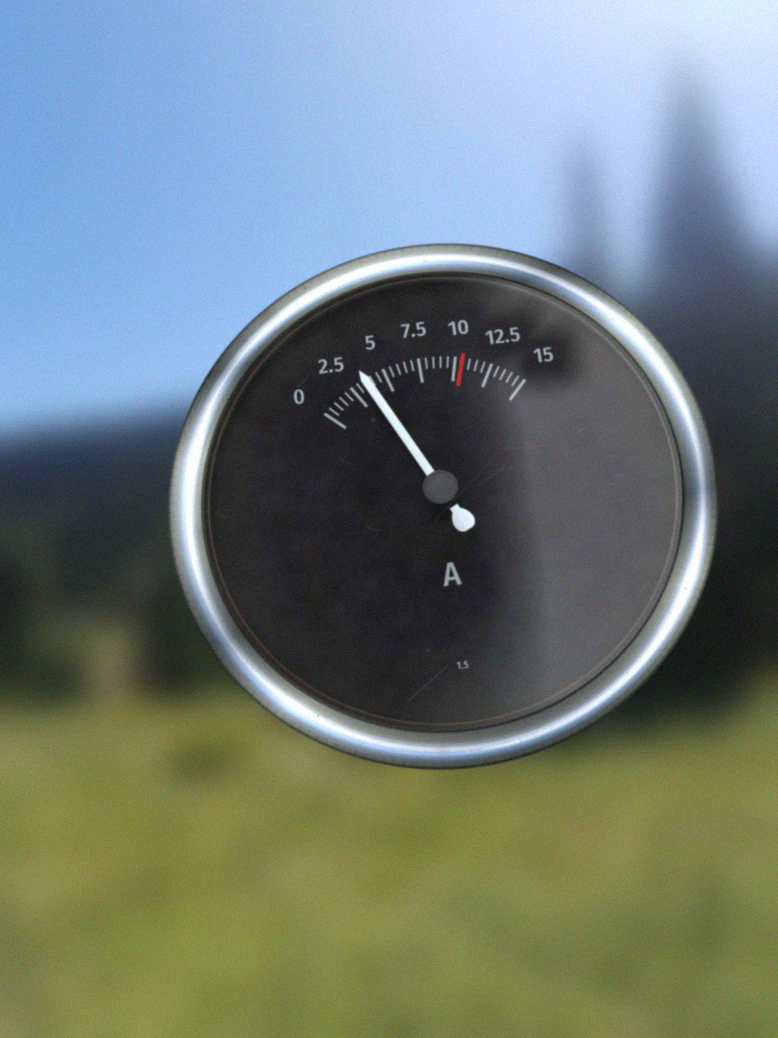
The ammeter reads 3.5 (A)
